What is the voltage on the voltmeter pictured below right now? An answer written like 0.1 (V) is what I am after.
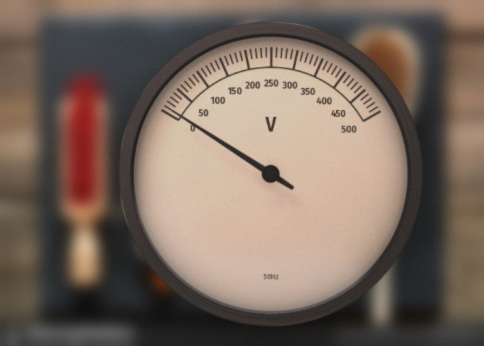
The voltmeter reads 10 (V)
